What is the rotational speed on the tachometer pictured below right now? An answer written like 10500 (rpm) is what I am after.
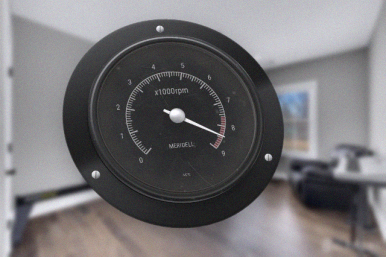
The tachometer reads 8500 (rpm)
